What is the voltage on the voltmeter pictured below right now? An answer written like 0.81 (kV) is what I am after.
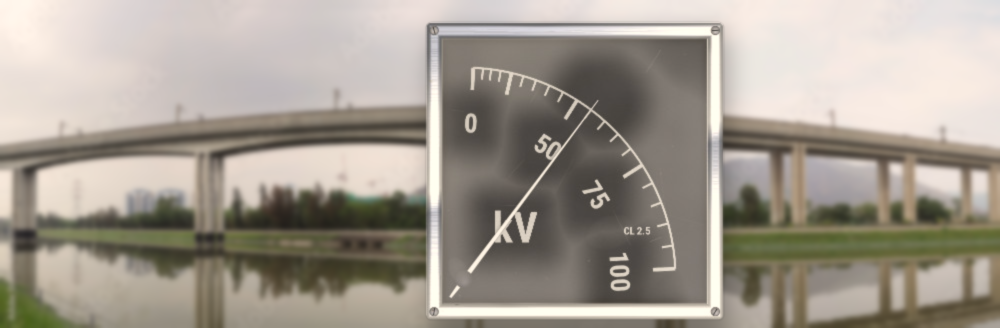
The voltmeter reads 55 (kV)
